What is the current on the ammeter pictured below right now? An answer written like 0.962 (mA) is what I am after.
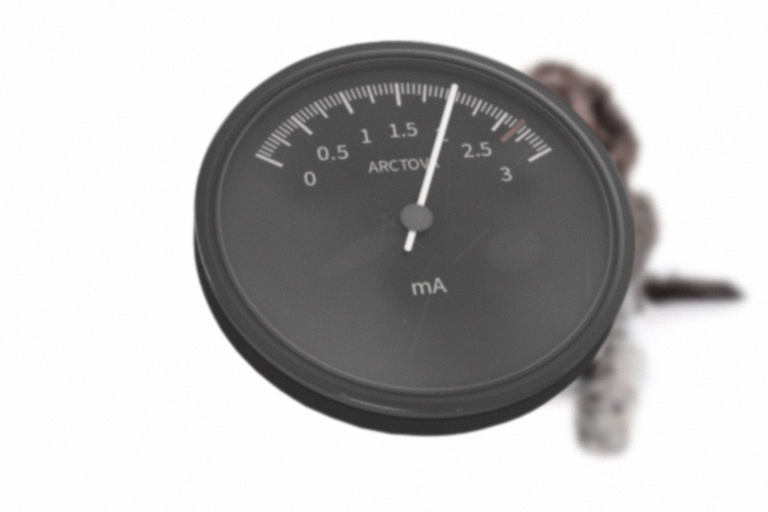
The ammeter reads 2 (mA)
